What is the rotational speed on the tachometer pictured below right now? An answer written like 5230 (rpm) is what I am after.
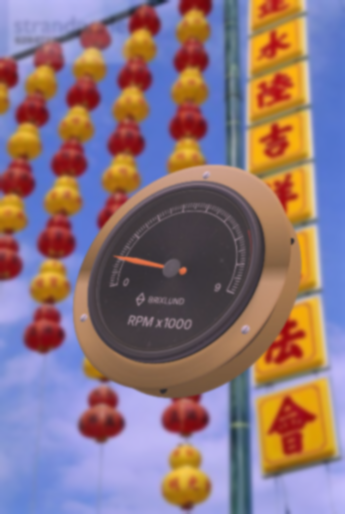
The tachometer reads 1000 (rpm)
